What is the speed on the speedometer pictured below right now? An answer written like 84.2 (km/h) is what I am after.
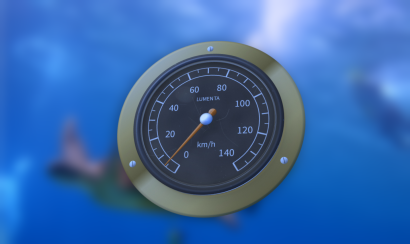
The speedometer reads 5 (km/h)
